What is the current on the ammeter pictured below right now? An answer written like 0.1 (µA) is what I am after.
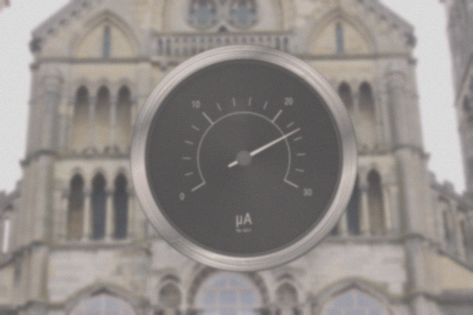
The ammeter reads 23 (µA)
